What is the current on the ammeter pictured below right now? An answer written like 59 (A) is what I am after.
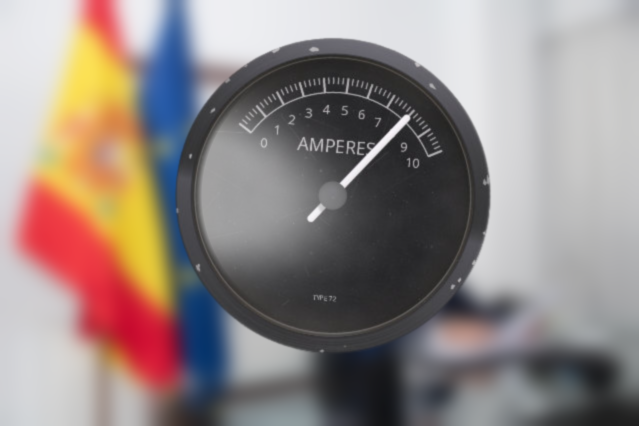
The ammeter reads 8 (A)
